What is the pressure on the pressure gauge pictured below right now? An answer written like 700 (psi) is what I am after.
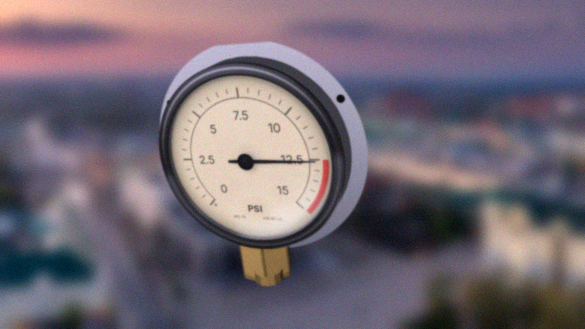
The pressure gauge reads 12.5 (psi)
